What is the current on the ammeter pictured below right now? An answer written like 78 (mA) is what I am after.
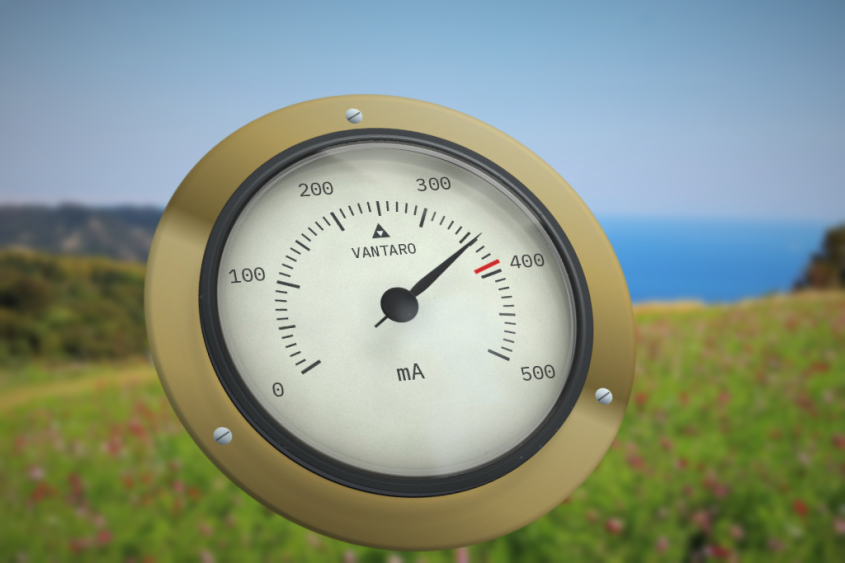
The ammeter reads 360 (mA)
